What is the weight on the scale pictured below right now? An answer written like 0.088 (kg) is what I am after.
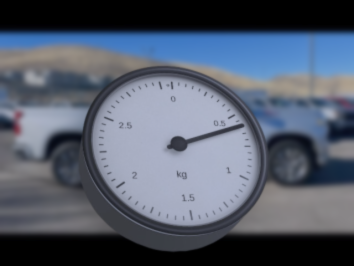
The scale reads 0.6 (kg)
